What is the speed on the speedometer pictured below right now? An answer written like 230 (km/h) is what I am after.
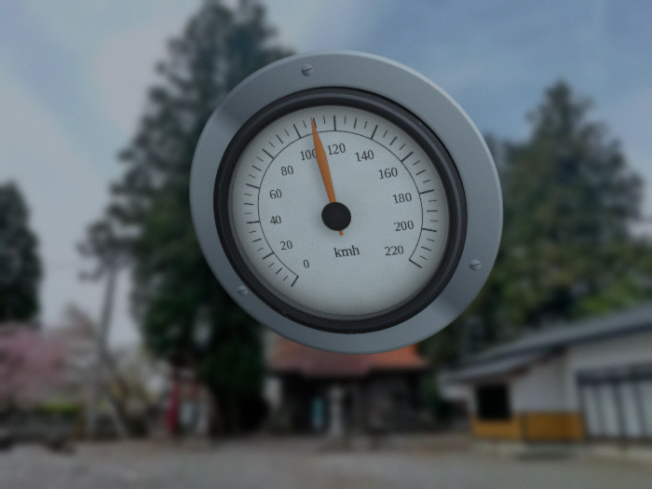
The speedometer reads 110 (km/h)
